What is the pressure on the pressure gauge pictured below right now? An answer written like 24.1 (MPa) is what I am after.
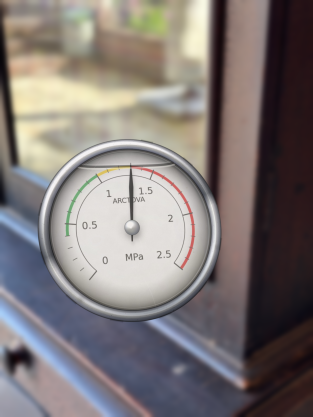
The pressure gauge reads 1.3 (MPa)
